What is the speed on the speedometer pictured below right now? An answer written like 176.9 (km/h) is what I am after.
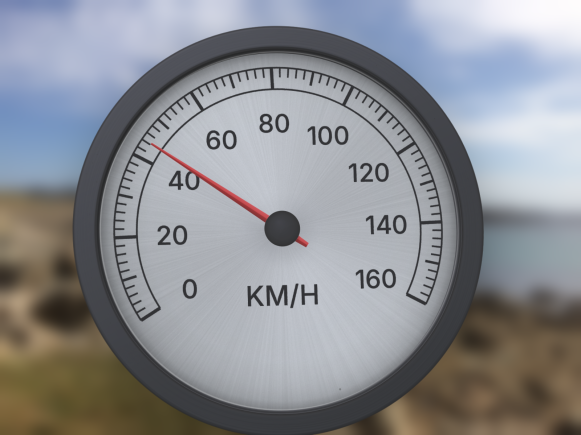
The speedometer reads 44 (km/h)
